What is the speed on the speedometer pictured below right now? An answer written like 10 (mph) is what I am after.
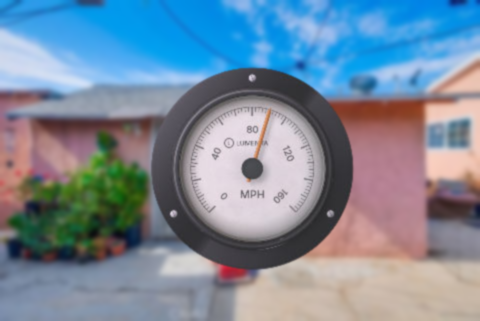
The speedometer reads 90 (mph)
